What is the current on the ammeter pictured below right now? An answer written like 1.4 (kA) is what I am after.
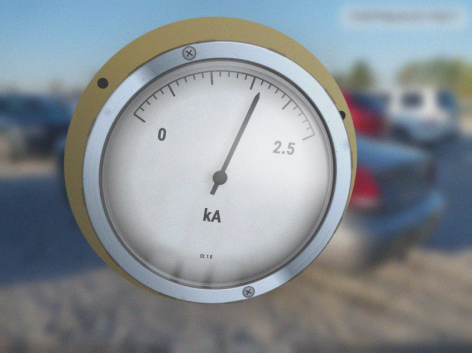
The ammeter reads 1.6 (kA)
